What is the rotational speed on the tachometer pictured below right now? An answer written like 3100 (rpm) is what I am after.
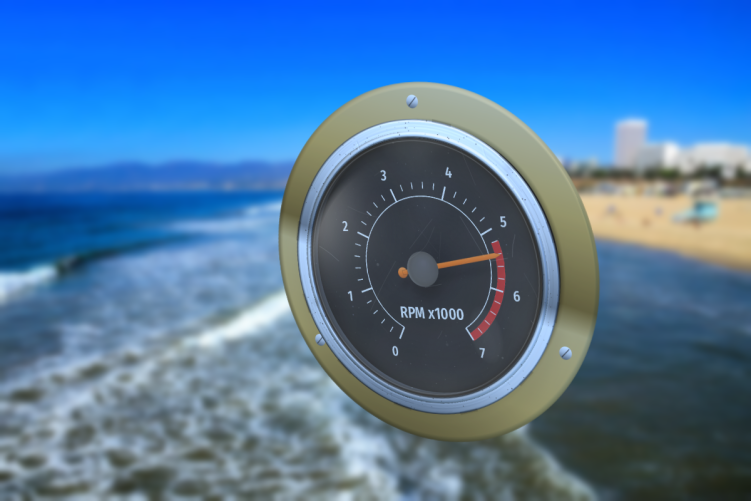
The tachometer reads 5400 (rpm)
